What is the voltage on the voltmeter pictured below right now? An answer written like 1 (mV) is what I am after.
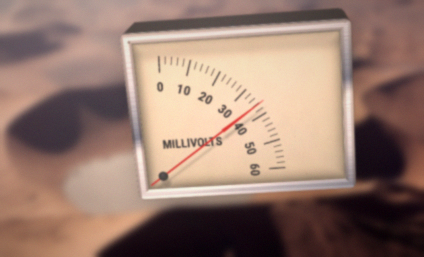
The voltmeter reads 36 (mV)
